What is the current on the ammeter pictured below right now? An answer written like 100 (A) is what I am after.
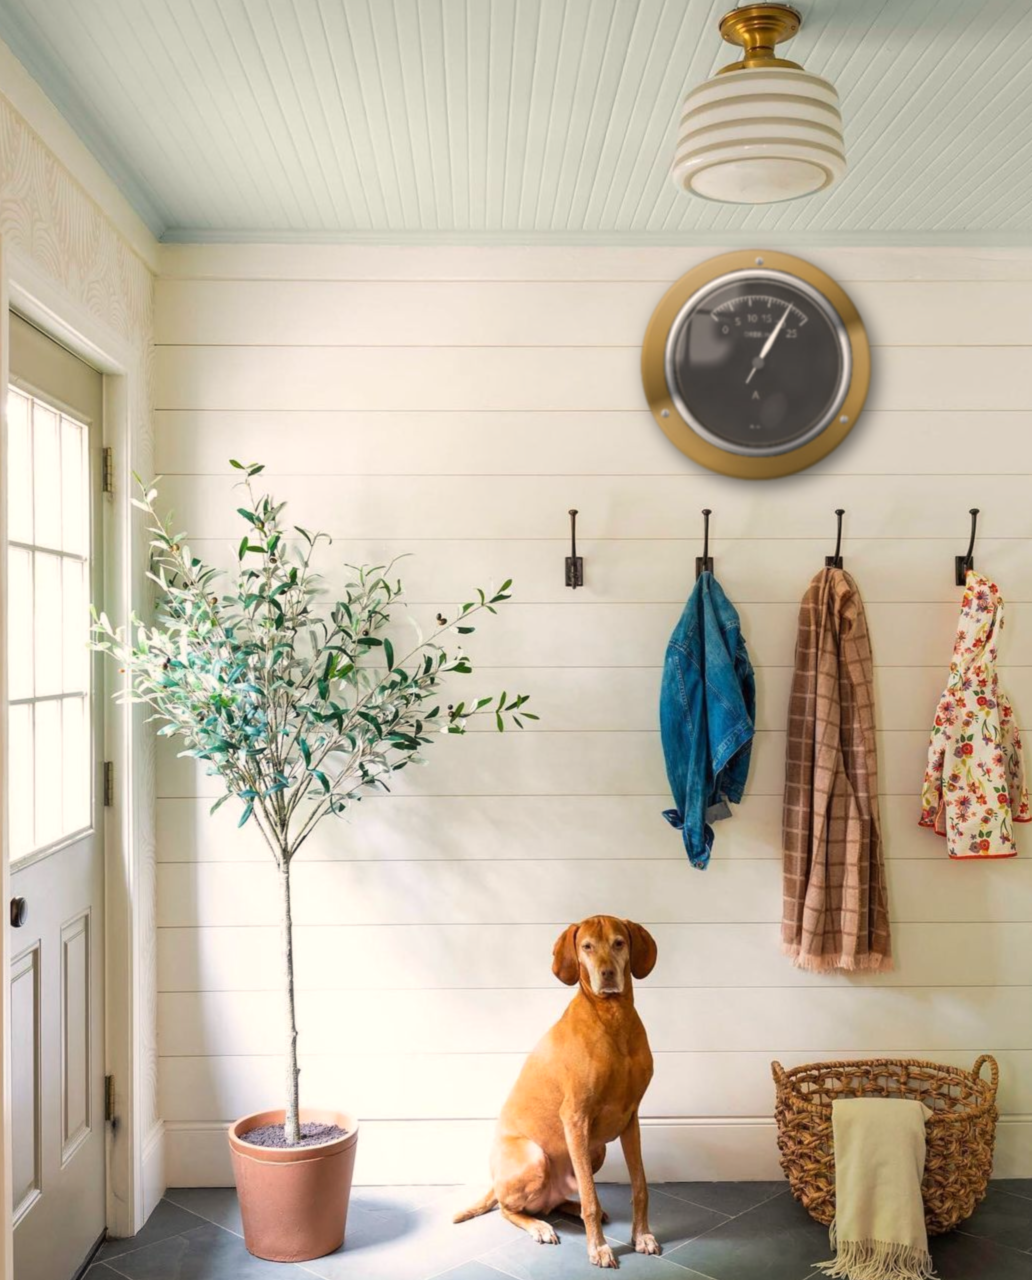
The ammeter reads 20 (A)
